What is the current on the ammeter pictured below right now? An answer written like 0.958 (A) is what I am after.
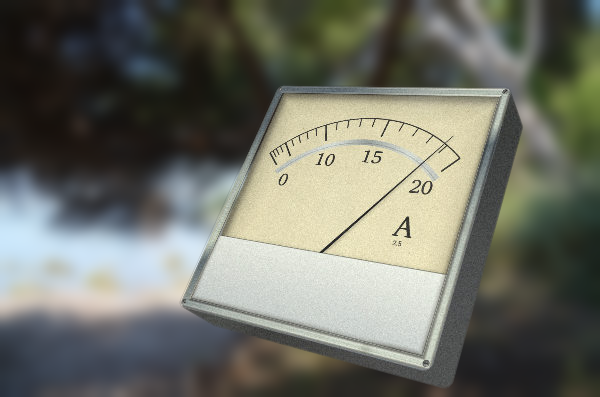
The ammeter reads 19 (A)
